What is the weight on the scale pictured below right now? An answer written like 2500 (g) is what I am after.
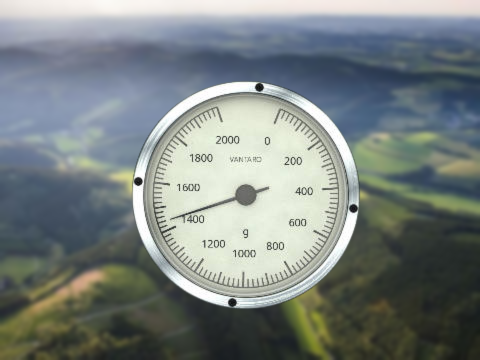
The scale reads 1440 (g)
